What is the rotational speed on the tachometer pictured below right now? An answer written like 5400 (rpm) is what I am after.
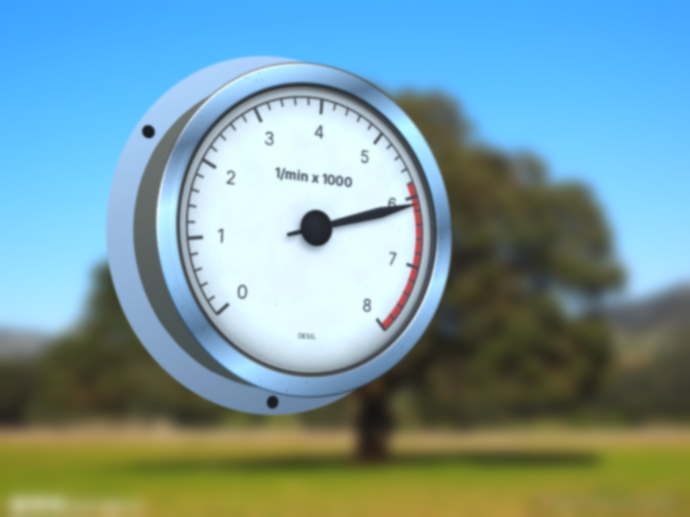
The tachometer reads 6100 (rpm)
